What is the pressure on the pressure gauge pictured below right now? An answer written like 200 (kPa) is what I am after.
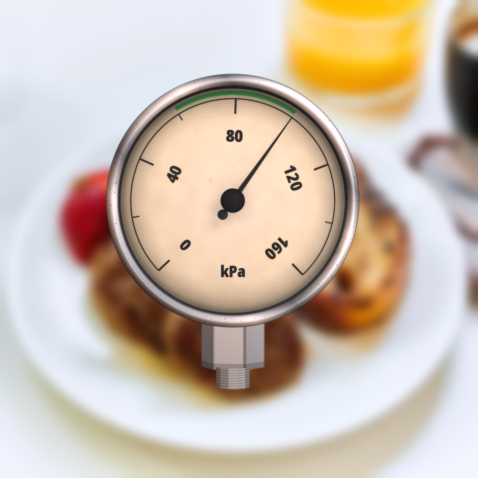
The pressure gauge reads 100 (kPa)
